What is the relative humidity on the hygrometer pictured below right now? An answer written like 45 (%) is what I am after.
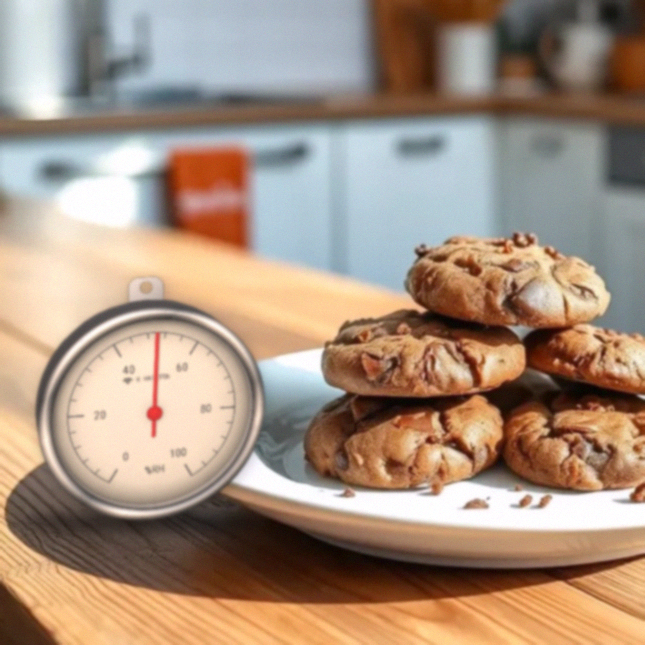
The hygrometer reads 50 (%)
